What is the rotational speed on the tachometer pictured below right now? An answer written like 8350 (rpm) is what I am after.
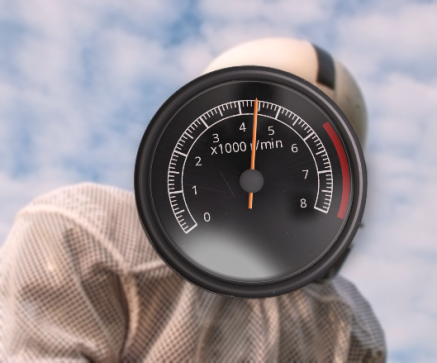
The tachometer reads 4400 (rpm)
